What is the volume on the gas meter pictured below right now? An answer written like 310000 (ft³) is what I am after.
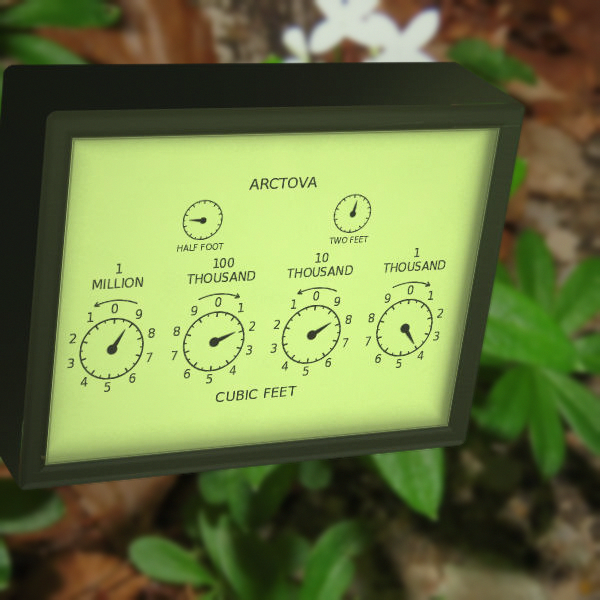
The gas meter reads 918400 (ft³)
